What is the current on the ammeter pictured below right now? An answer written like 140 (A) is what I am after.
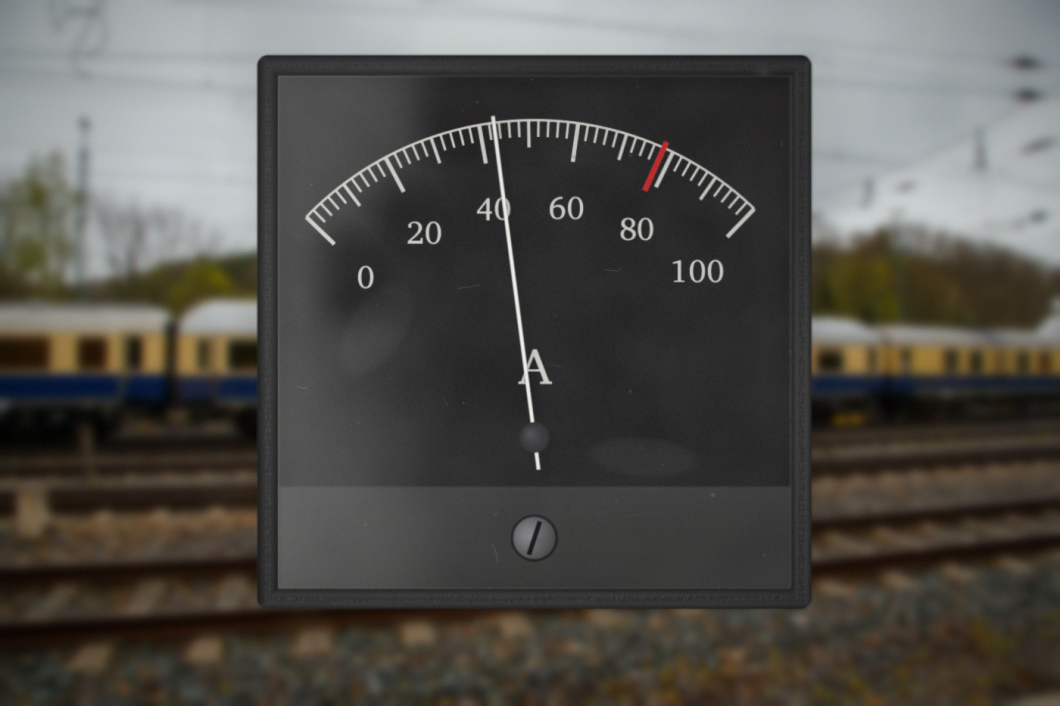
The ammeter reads 43 (A)
